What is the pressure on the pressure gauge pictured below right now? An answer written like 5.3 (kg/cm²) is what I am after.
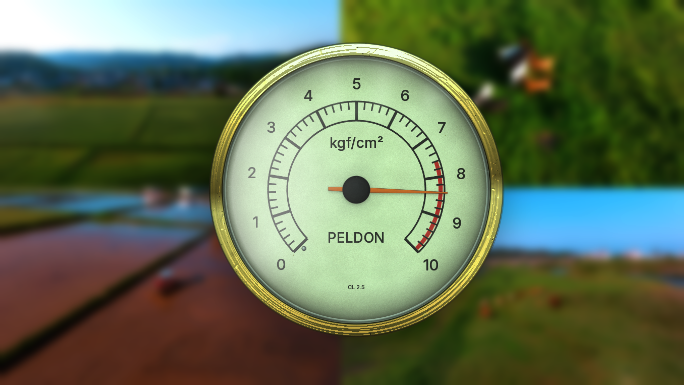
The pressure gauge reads 8.4 (kg/cm²)
